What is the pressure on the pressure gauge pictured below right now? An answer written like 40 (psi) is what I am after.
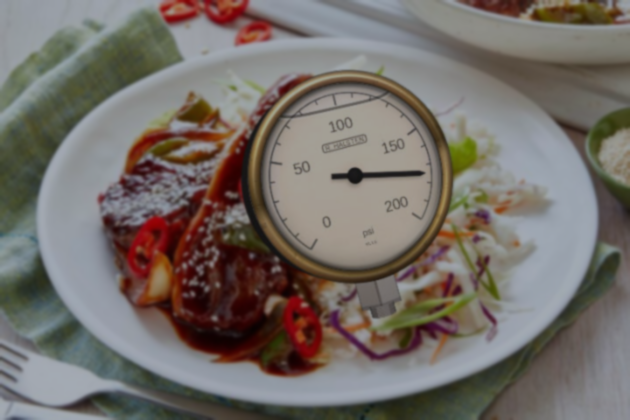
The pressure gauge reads 175 (psi)
